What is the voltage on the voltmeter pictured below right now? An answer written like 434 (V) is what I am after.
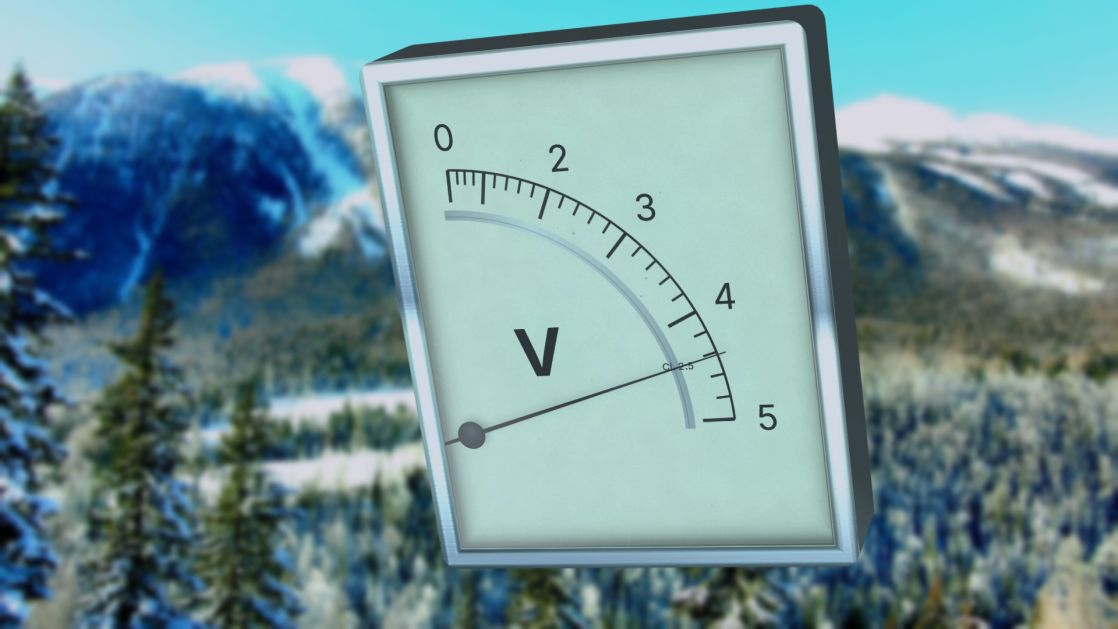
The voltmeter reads 4.4 (V)
